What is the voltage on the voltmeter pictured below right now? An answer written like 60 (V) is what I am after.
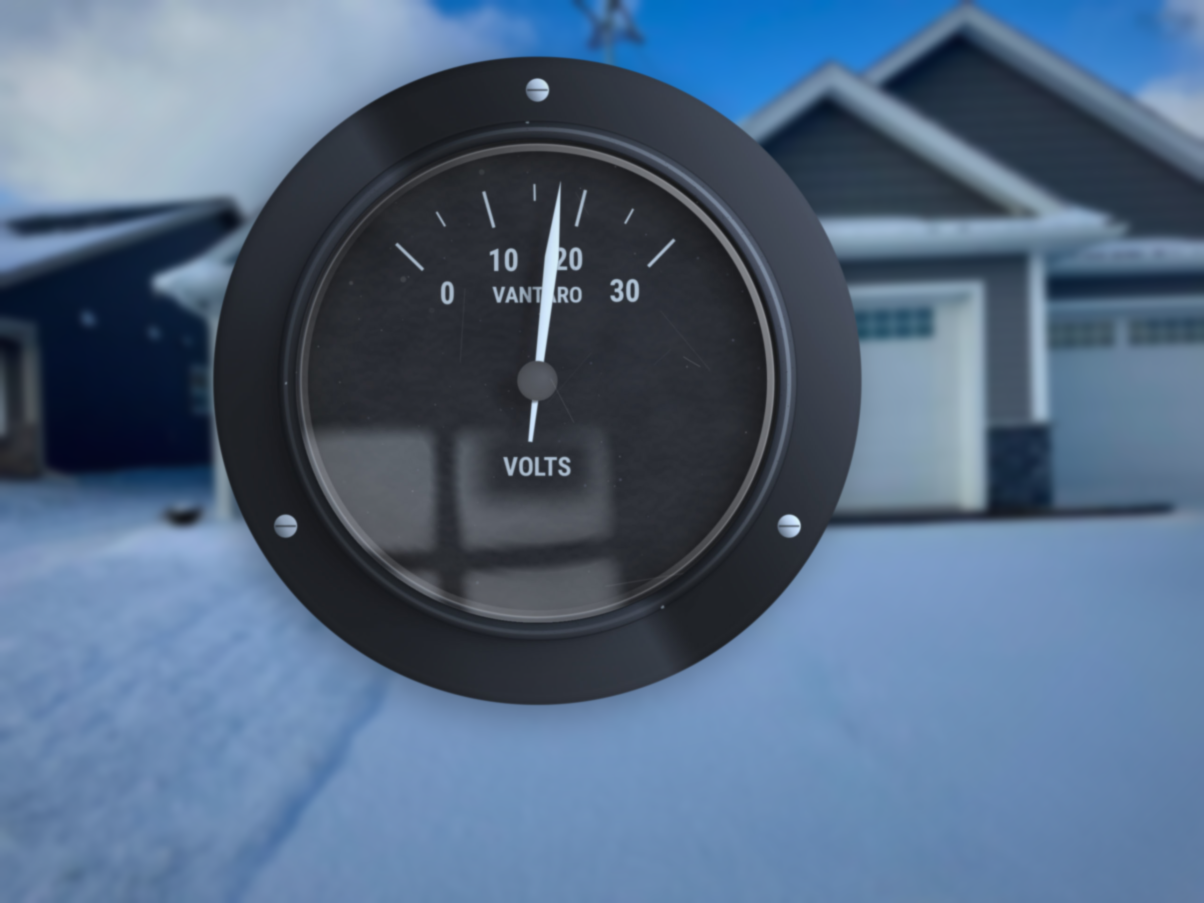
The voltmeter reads 17.5 (V)
